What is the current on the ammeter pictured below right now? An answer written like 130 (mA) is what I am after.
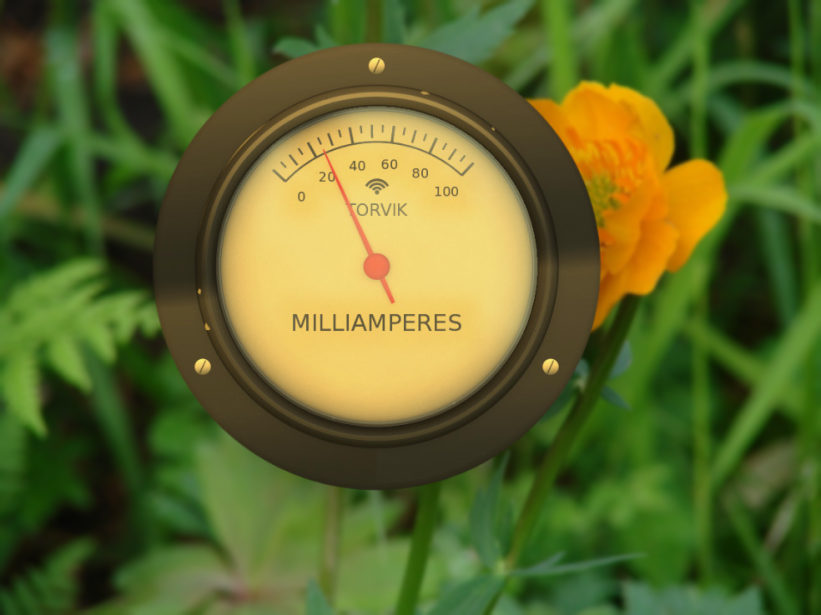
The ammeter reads 25 (mA)
